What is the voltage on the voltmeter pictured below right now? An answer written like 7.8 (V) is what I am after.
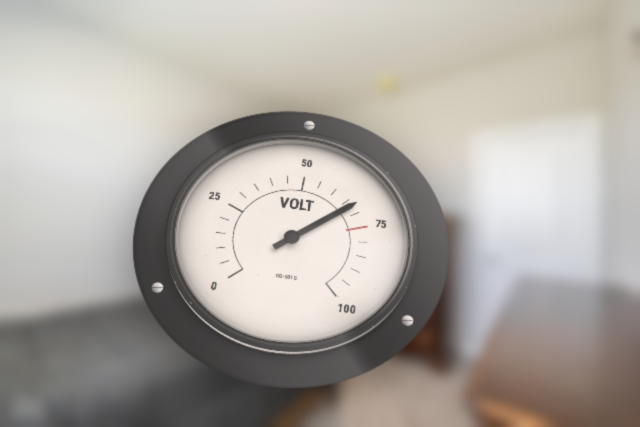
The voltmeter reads 67.5 (V)
